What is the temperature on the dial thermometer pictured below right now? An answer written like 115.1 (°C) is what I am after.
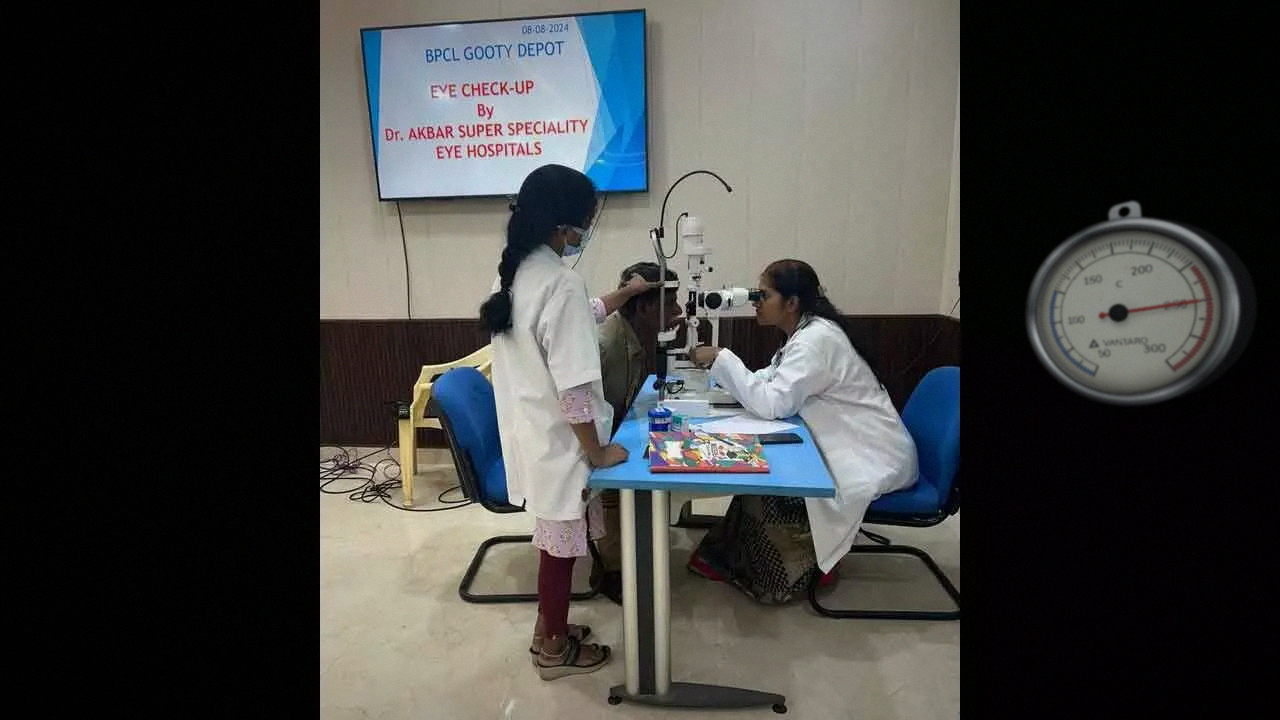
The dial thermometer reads 250 (°C)
